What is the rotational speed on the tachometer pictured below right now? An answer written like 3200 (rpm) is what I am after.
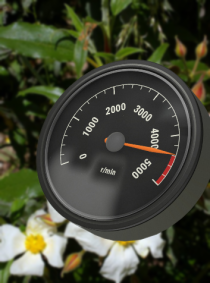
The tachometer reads 4400 (rpm)
